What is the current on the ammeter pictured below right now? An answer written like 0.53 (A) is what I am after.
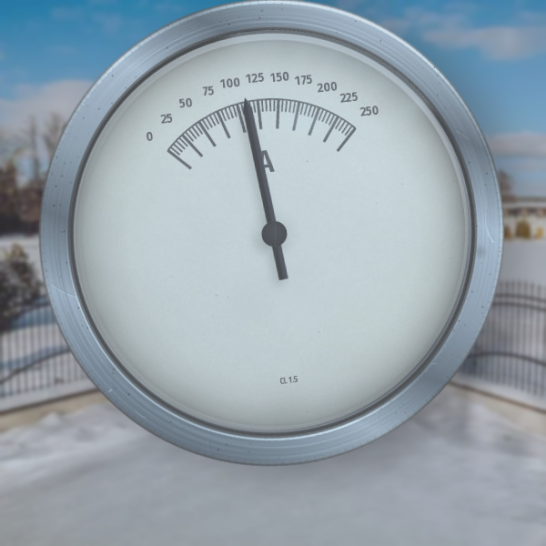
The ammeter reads 110 (A)
